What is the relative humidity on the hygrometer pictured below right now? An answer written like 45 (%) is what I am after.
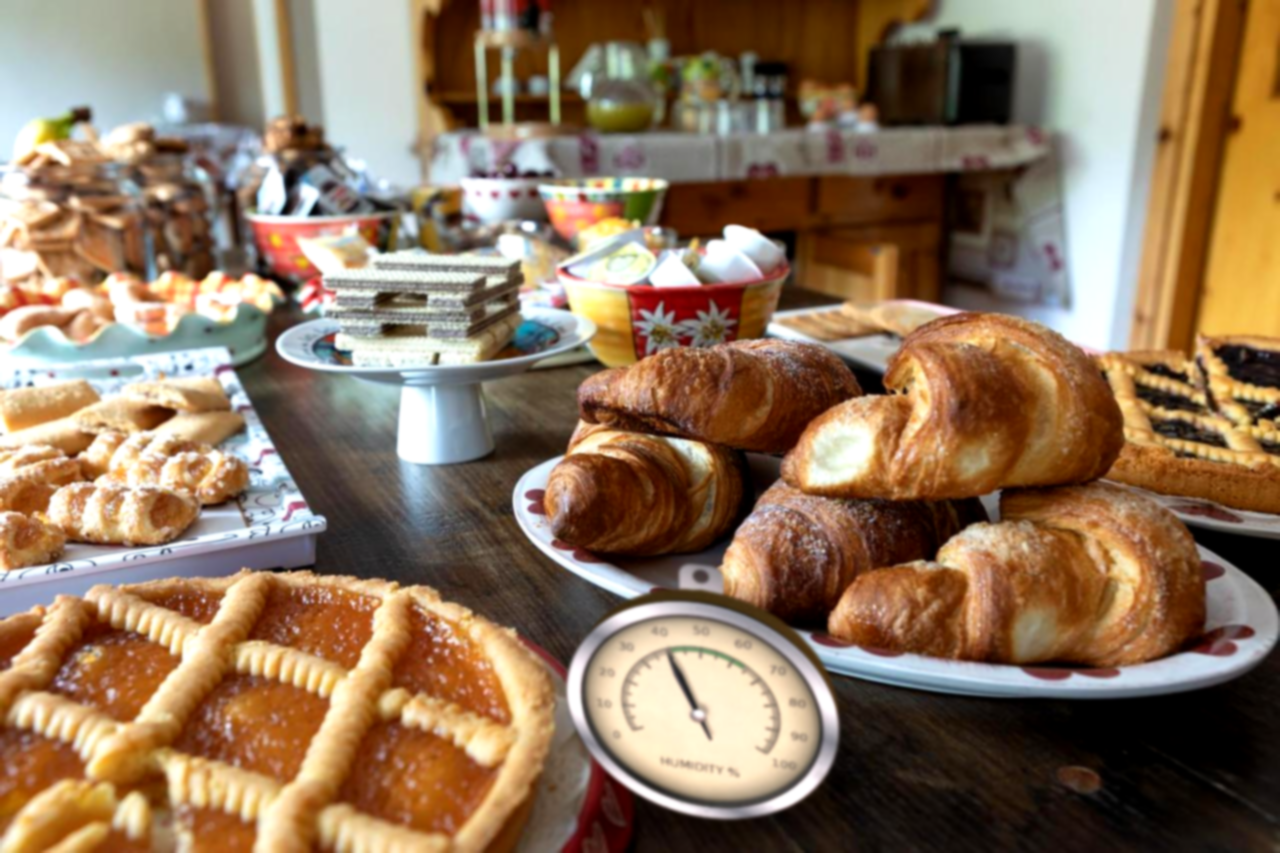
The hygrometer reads 40 (%)
